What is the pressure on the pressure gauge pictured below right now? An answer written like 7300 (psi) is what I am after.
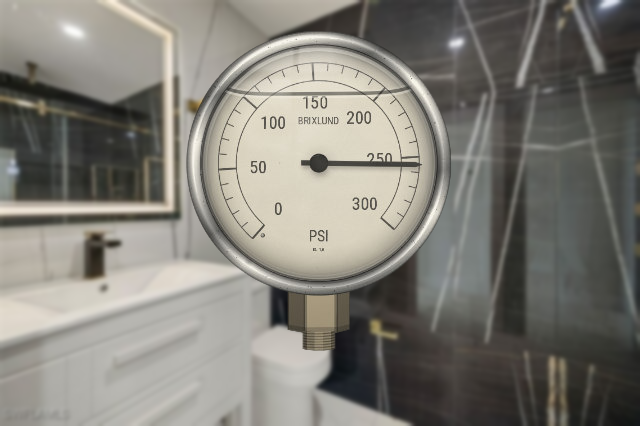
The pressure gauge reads 255 (psi)
